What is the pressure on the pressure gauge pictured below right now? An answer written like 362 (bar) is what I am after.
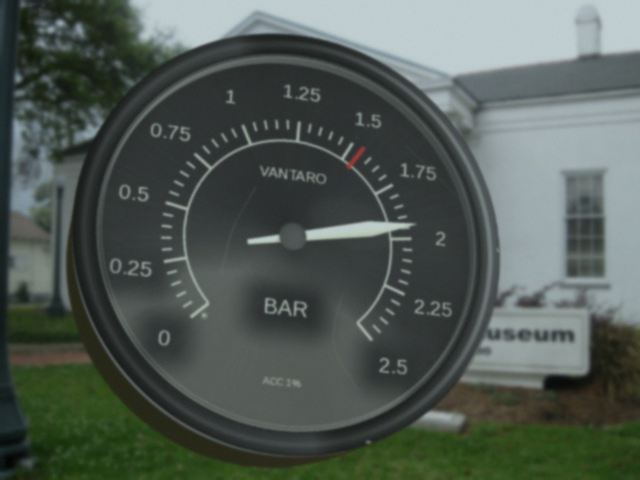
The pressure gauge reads 1.95 (bar)
